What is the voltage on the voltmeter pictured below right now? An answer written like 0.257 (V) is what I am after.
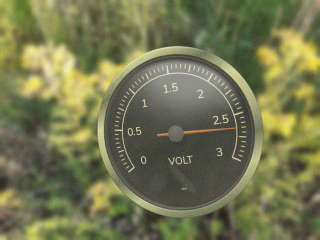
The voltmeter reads 2.65 (V)
